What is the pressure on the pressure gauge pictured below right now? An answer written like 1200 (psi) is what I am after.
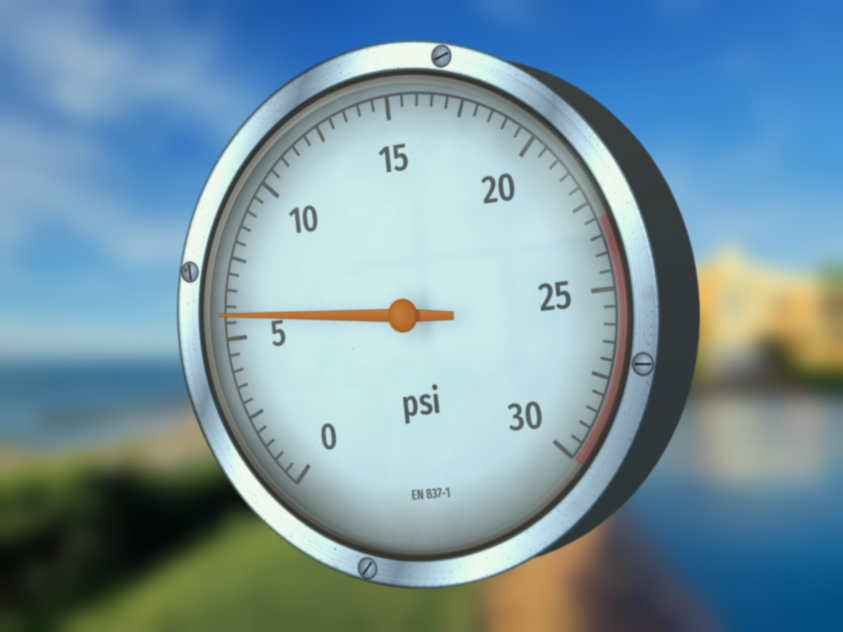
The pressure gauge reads 5.75 (psi)
